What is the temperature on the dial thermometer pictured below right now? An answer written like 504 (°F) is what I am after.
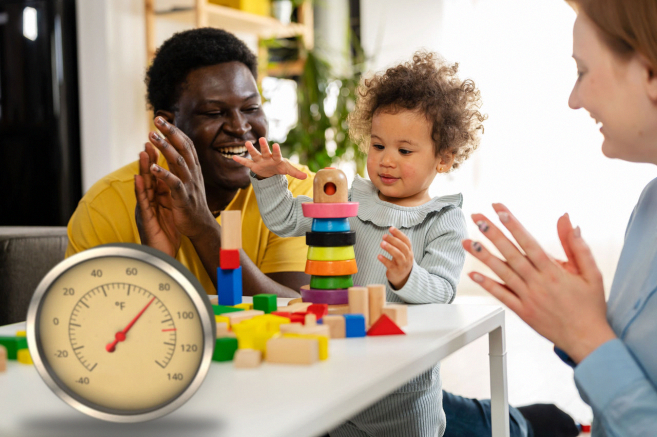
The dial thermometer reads 80 (°F)
